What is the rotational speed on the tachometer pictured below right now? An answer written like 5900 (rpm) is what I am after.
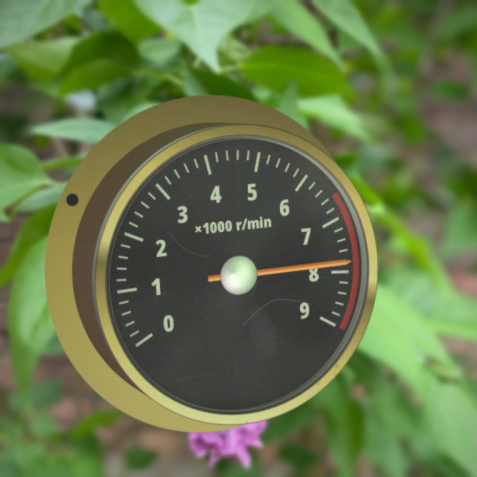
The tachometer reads 7800 (rpm)
